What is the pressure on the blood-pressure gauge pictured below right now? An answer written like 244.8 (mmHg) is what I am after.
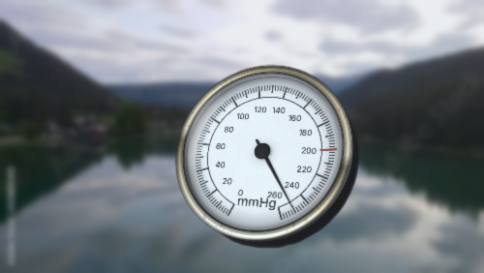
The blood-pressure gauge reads 250 (mmHg)
